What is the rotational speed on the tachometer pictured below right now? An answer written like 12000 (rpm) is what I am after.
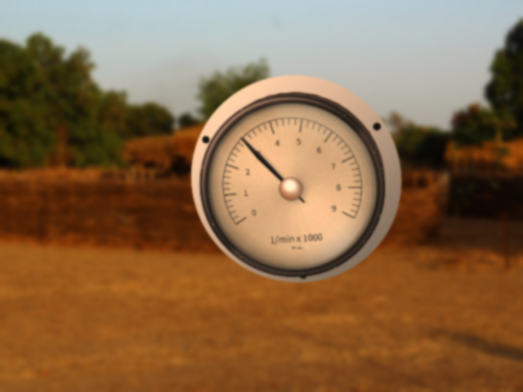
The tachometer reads 3000 (rpm)
